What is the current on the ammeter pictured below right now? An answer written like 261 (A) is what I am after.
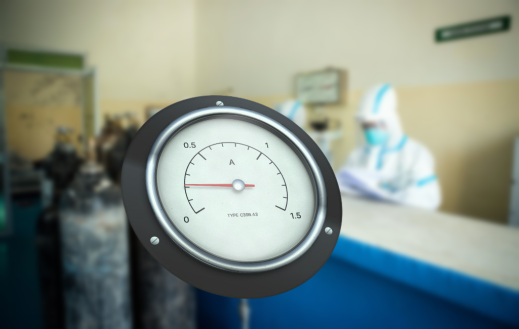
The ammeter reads 0.2 (A)
